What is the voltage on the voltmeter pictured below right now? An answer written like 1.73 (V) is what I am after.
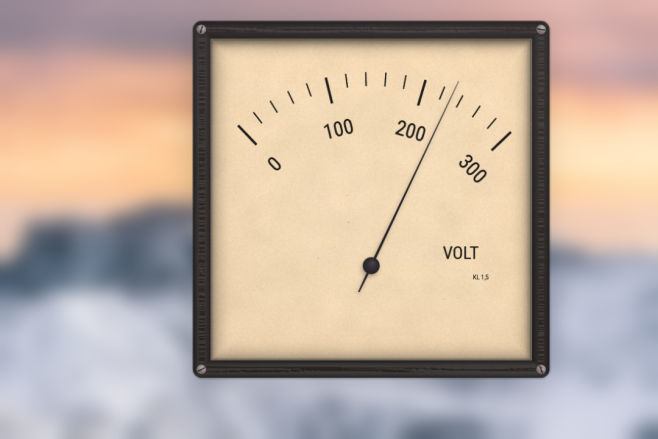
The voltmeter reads 230 (V)
